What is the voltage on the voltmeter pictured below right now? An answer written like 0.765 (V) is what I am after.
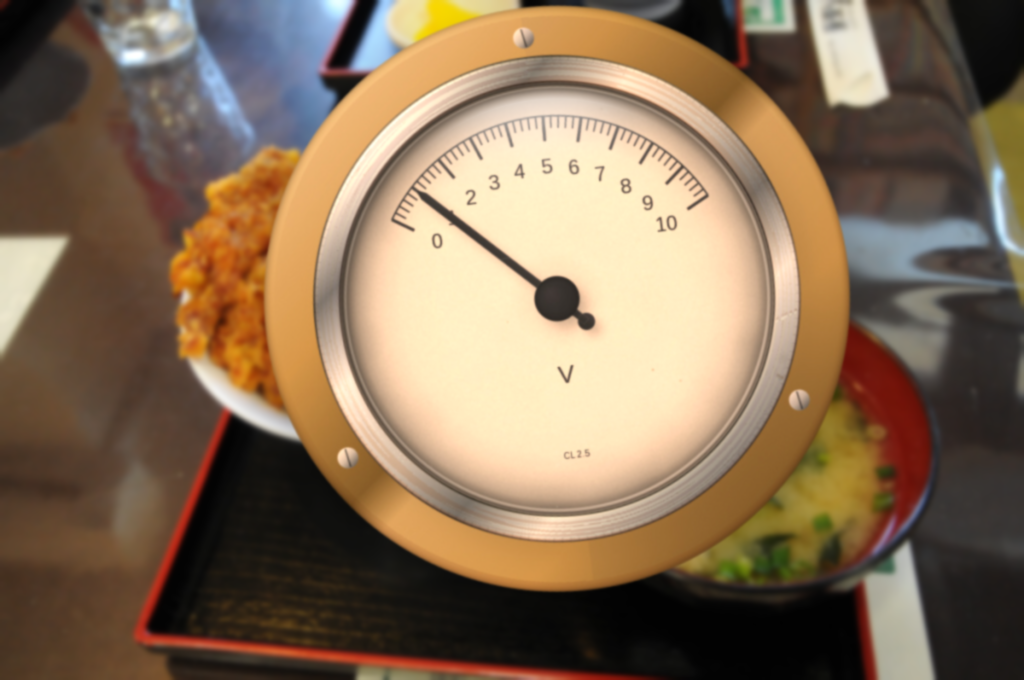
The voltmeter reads 1 (V)
